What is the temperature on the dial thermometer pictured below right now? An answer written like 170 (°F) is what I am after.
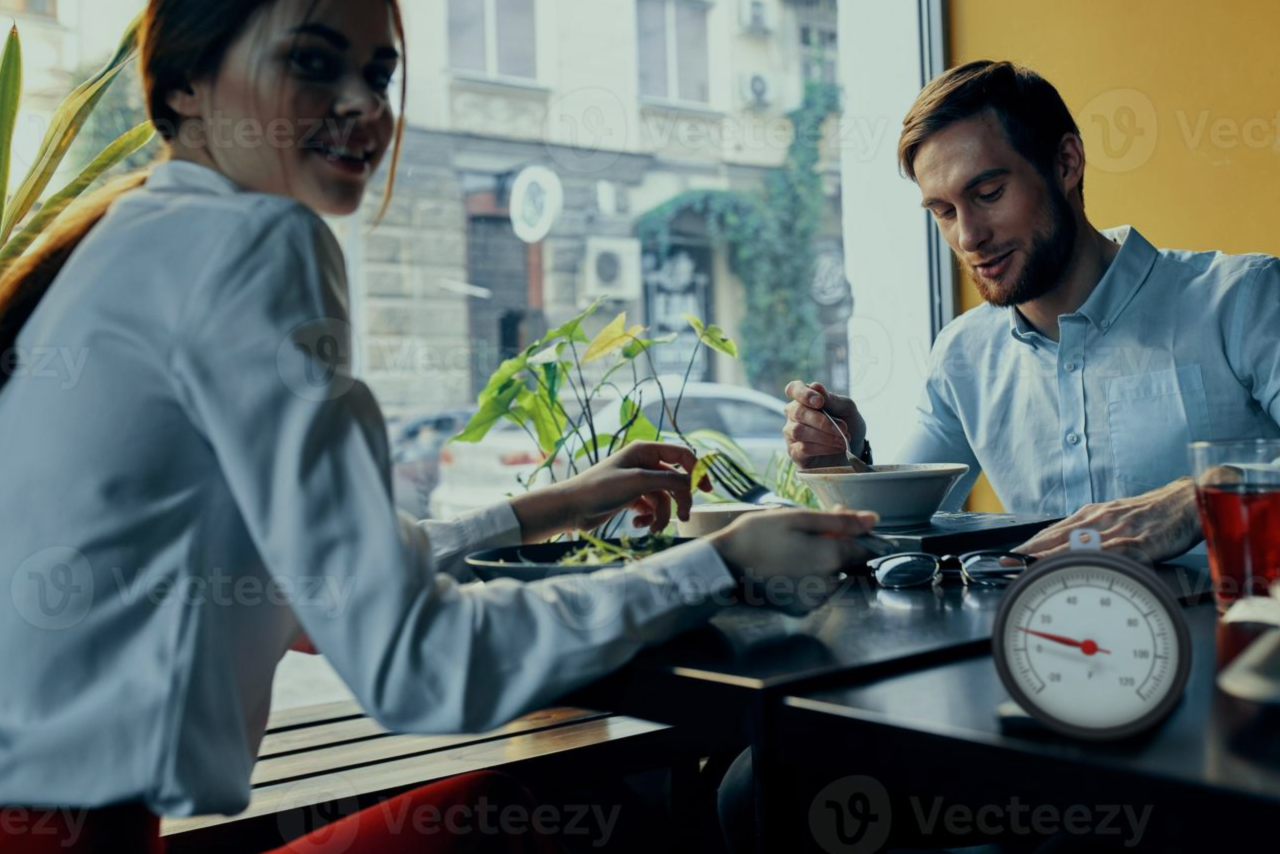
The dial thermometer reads 10 (°F)
